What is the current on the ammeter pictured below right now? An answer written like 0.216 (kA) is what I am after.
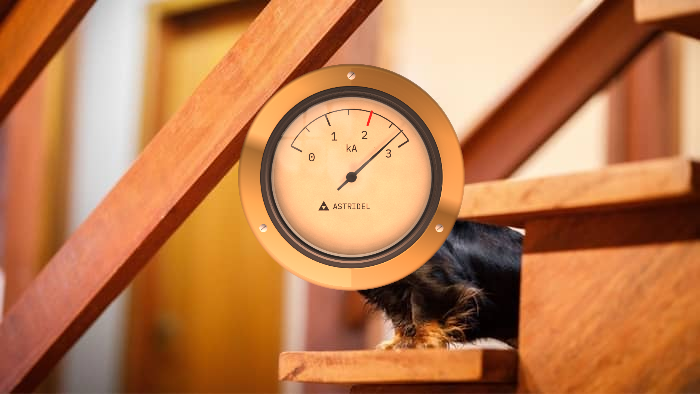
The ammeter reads 2.75 (kA)
